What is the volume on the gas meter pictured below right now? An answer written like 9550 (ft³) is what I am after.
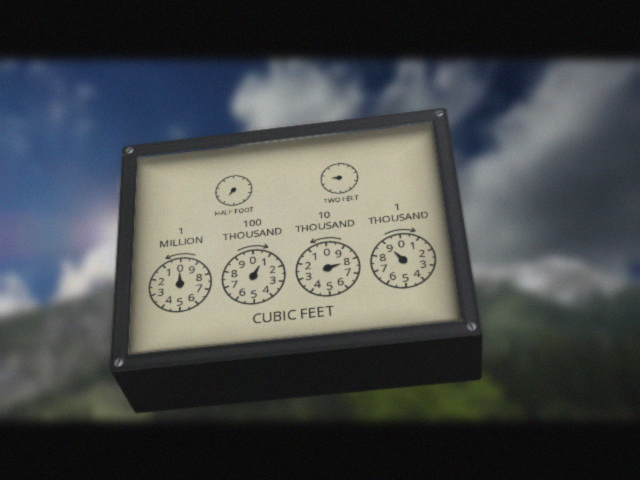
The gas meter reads 7900 (ft³)
